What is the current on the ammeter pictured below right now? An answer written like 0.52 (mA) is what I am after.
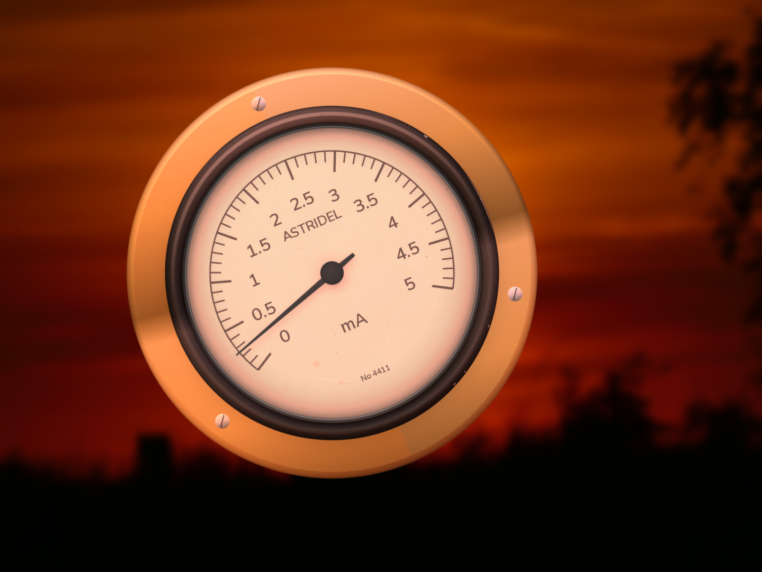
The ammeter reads 0.25 (mA)
